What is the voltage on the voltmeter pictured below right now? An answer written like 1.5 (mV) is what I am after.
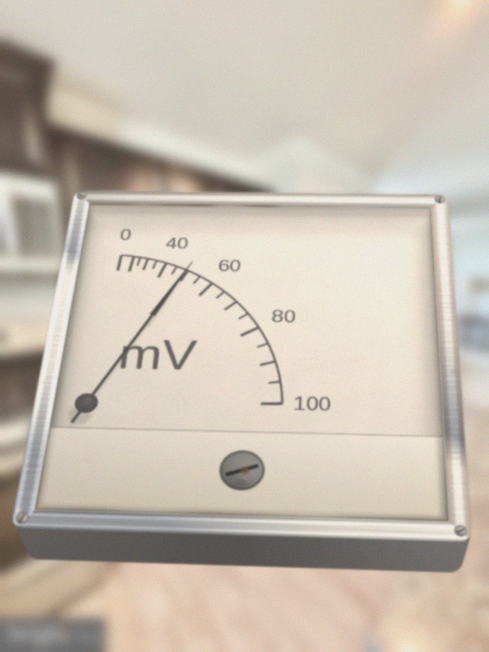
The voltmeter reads 50 (mV)
